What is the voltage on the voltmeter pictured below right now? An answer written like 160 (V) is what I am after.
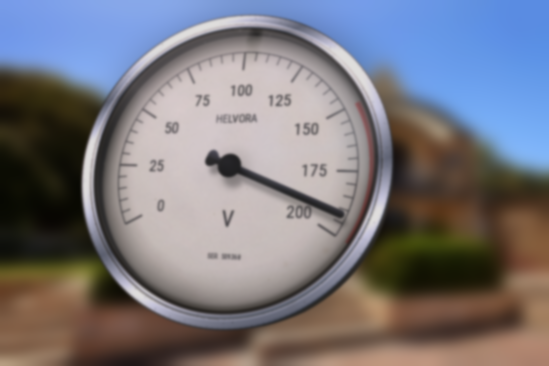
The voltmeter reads 192.5 (V)
